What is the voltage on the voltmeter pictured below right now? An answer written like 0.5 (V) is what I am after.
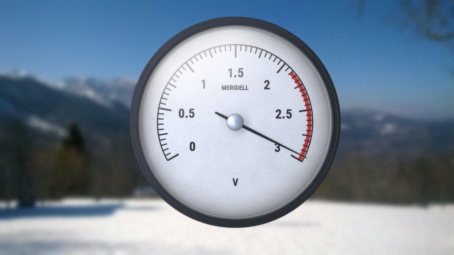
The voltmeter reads 2.95 (V)
